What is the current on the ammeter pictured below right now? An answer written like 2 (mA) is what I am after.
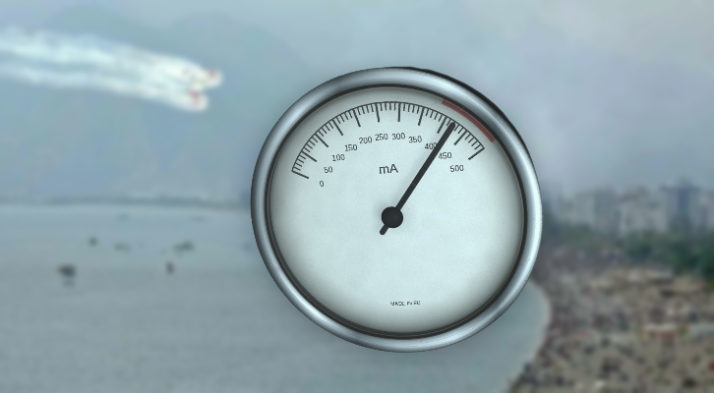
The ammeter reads 420 (mA)
